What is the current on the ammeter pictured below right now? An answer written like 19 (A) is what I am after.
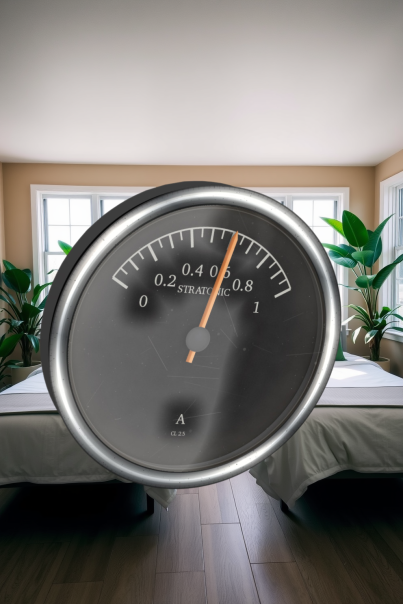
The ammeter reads 0.6 (A)
